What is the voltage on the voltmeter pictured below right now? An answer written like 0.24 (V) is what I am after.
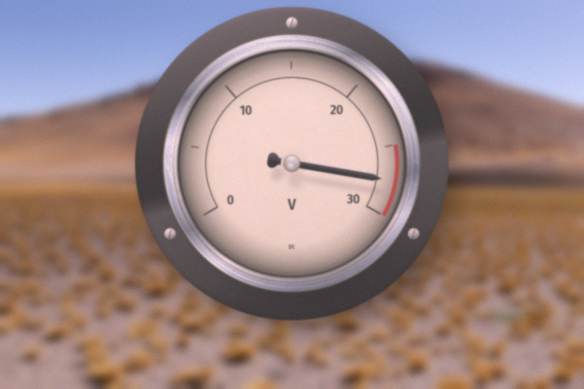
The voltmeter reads 27.5 (V)
